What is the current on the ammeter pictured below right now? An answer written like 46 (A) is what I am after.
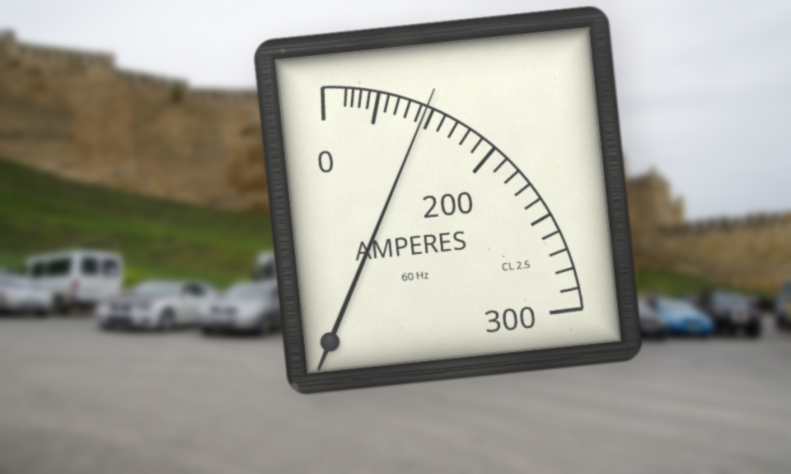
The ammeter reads 145 (A)
